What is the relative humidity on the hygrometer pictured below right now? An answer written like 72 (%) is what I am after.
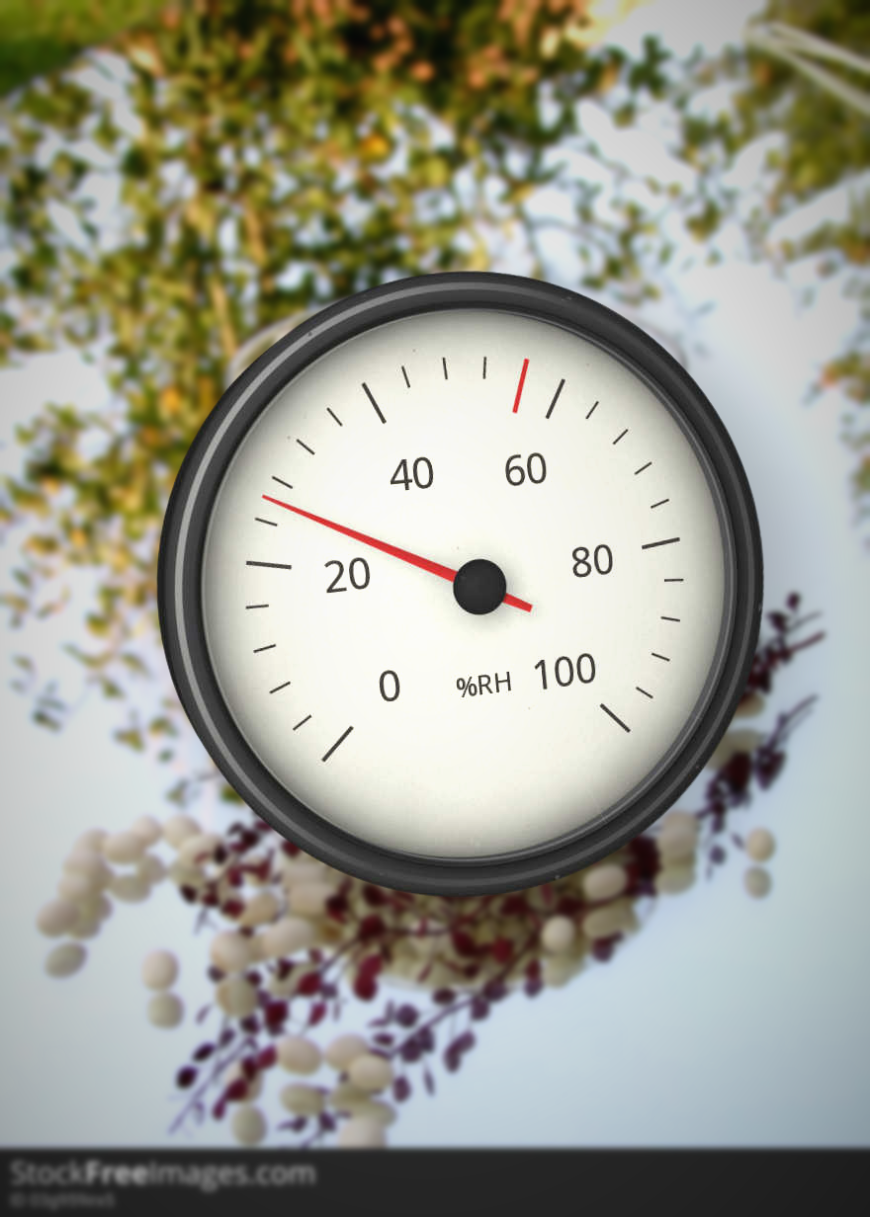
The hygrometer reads 26 (%)
